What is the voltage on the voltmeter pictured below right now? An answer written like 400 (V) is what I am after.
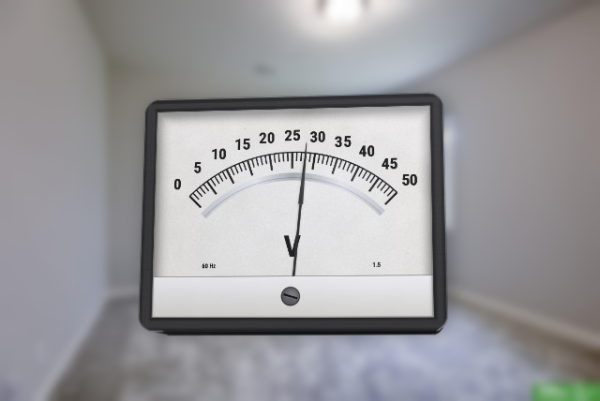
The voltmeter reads 28 (V)
